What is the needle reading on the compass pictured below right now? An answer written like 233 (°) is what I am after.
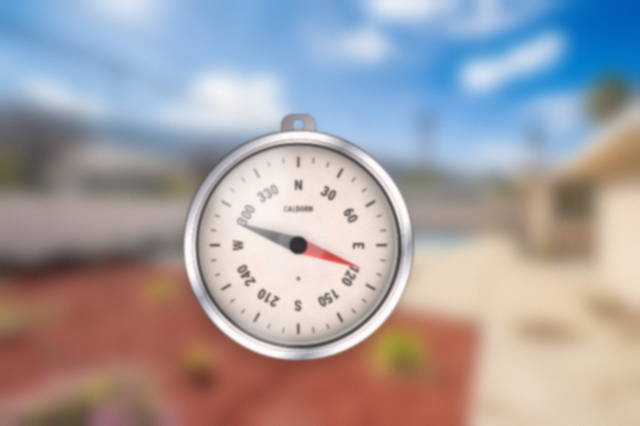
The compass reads 110 (°)
